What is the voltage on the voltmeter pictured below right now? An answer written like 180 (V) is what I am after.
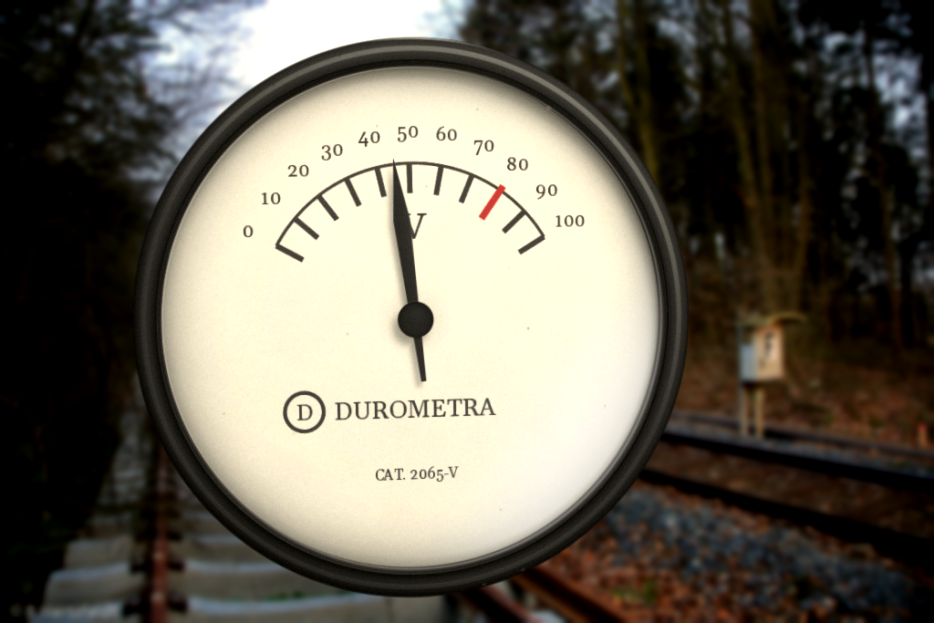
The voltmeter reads 45 (V)
